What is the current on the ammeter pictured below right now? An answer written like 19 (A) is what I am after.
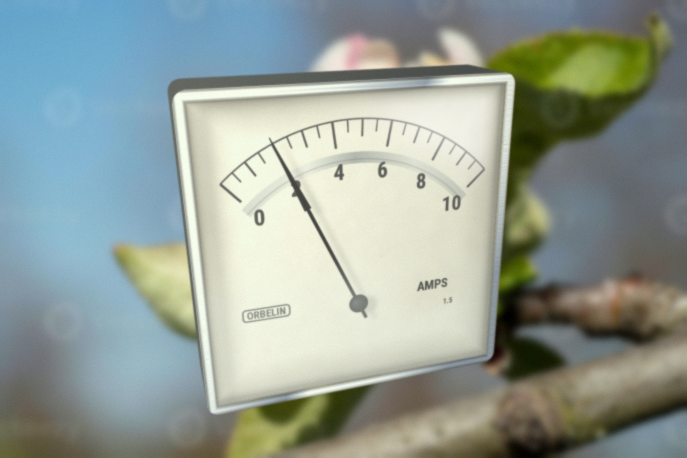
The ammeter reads 2 (A)
